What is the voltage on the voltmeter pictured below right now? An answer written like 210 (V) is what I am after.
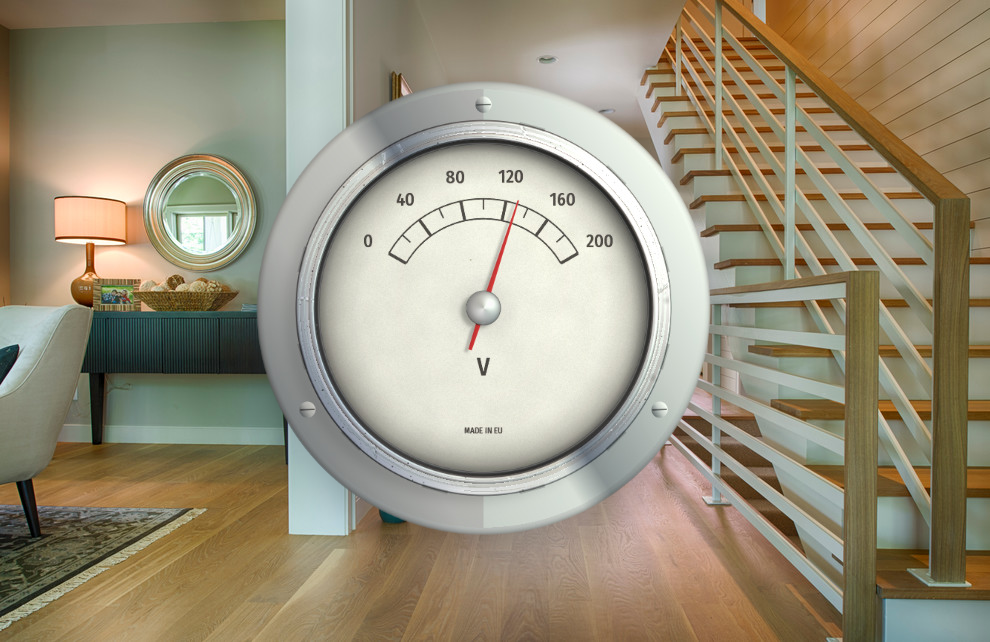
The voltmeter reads 130 (V)
